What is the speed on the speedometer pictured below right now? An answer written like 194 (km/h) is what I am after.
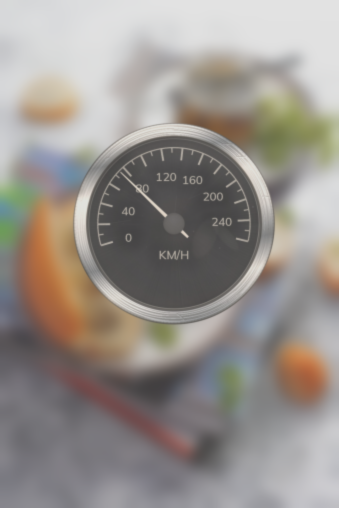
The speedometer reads 75 (km/h)
